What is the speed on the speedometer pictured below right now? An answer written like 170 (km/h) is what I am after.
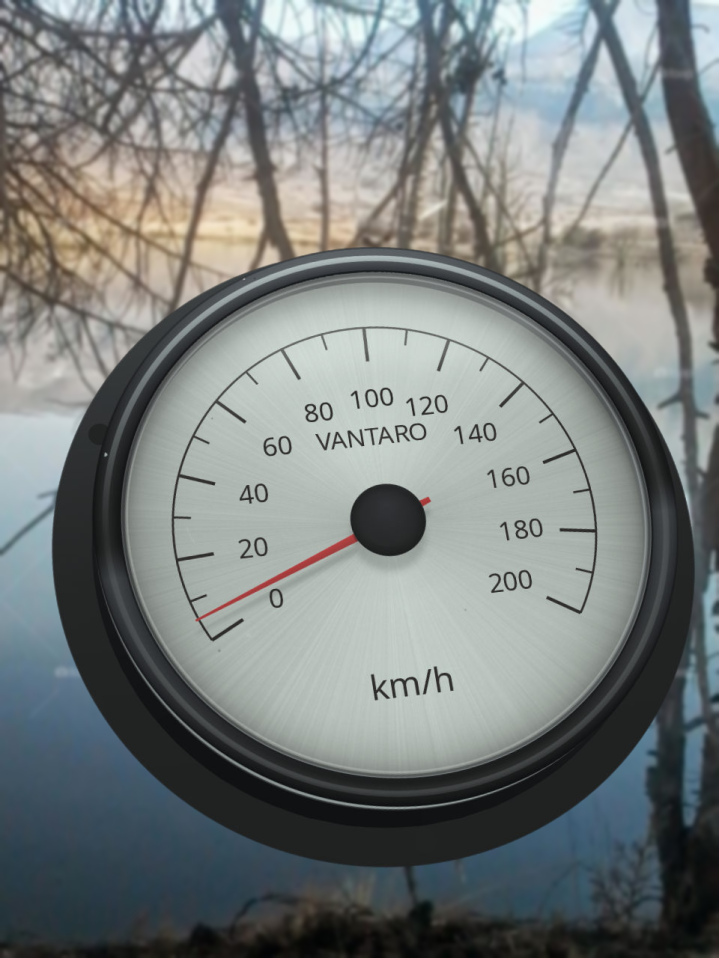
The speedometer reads 5 (km/h)
